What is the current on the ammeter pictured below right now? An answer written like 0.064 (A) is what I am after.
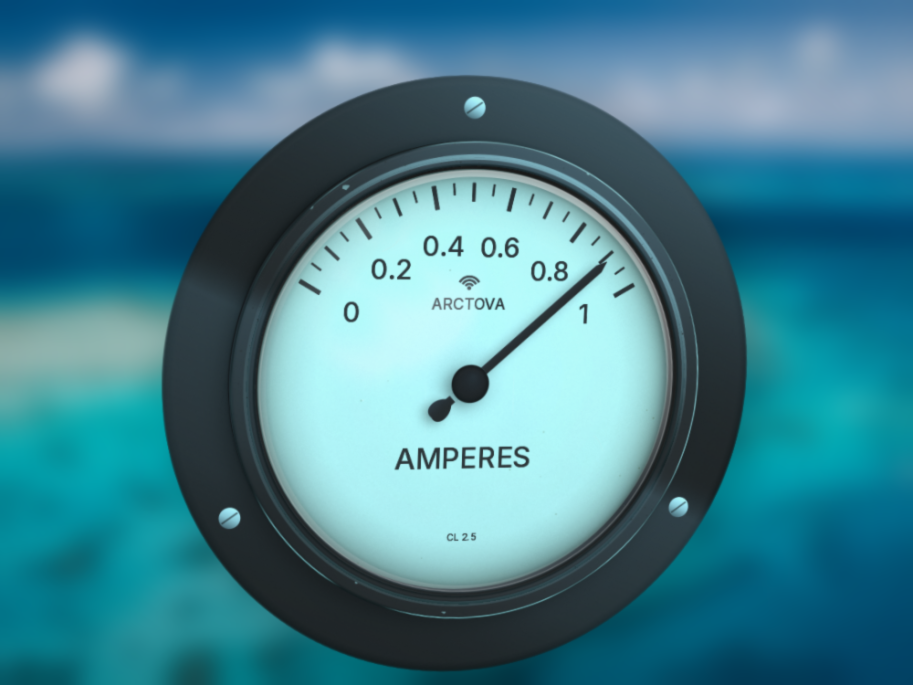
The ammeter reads 0.9 (A)
